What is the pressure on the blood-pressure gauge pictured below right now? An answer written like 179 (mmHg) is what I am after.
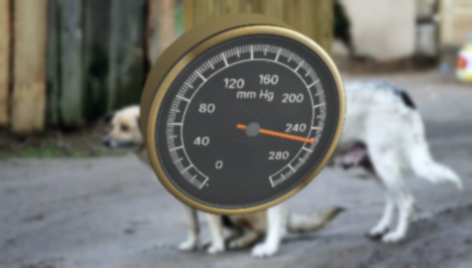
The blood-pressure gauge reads 250 (mmHg)
